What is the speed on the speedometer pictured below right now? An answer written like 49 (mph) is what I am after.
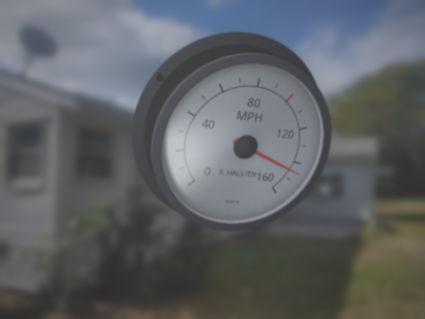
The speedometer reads 145 (mph)
